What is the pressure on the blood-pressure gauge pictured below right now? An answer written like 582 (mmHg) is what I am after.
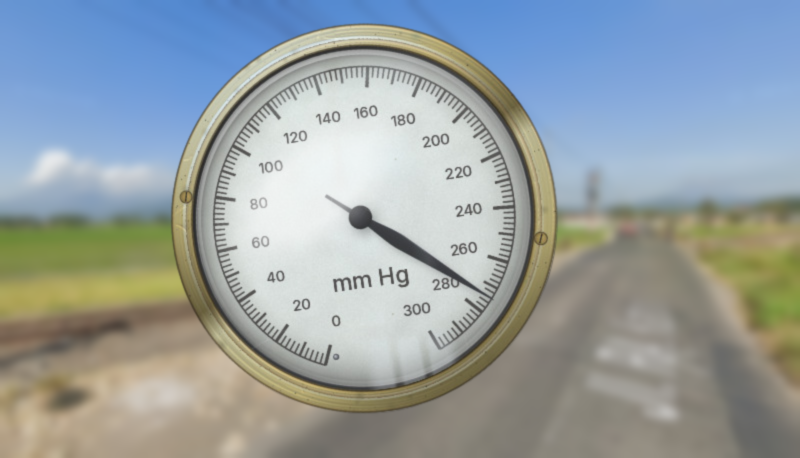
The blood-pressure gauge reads 274 (mmHg)
